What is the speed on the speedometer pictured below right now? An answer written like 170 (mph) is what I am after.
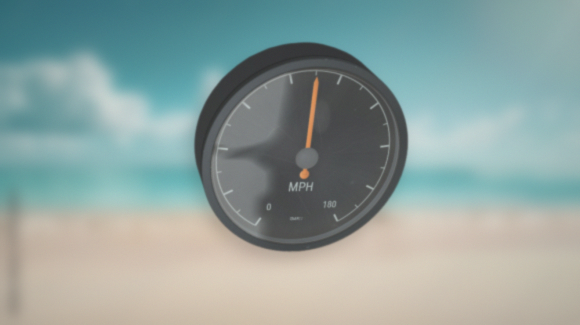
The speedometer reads 90 (mph)
